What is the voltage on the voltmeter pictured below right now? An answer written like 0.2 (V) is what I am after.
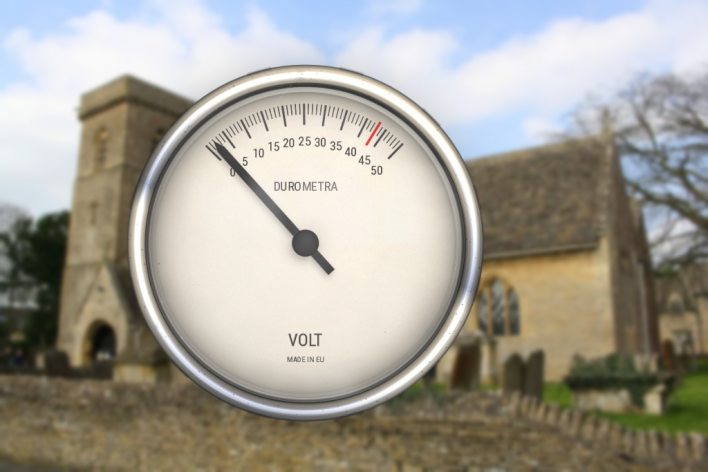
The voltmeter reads 2 (V)
